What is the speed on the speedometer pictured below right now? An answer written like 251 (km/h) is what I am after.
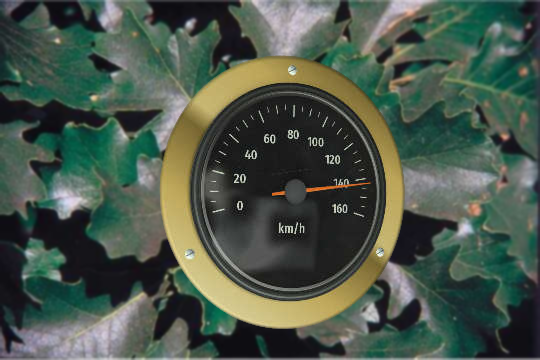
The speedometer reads 142.5 (km/h)
